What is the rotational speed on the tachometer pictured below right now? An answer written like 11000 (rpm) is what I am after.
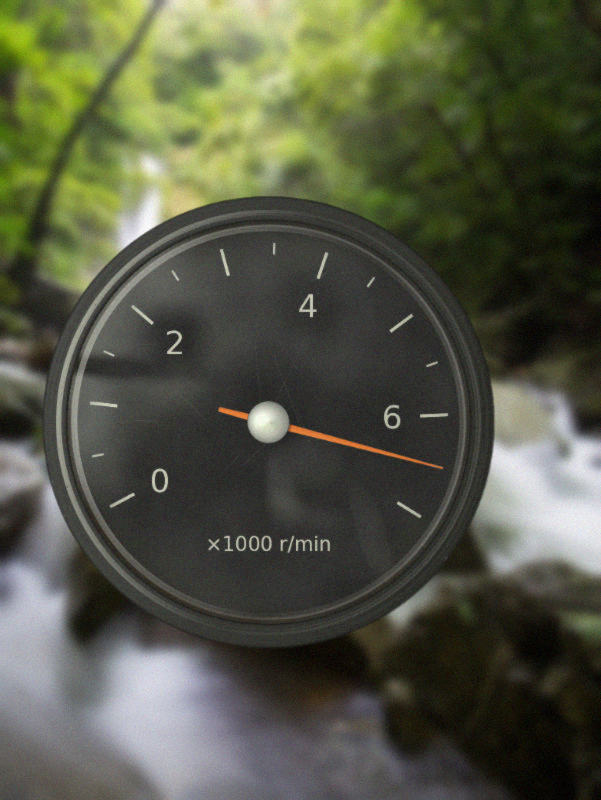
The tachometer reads 6500 (rpm)
